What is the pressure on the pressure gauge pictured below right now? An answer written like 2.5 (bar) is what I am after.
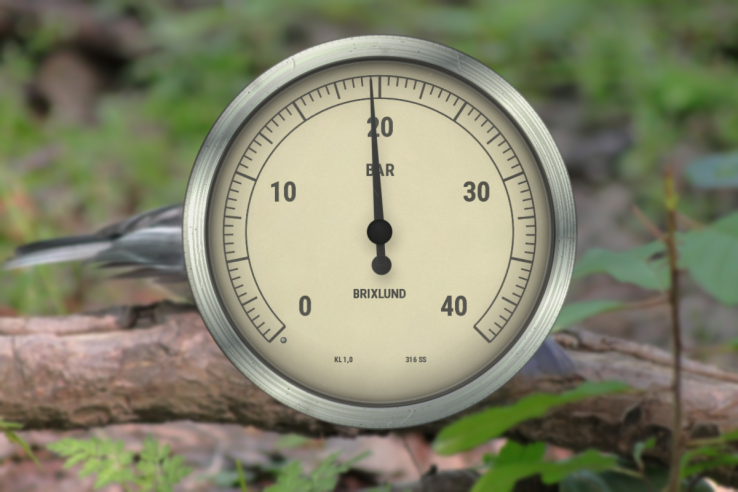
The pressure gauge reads 19.5 (bar)
